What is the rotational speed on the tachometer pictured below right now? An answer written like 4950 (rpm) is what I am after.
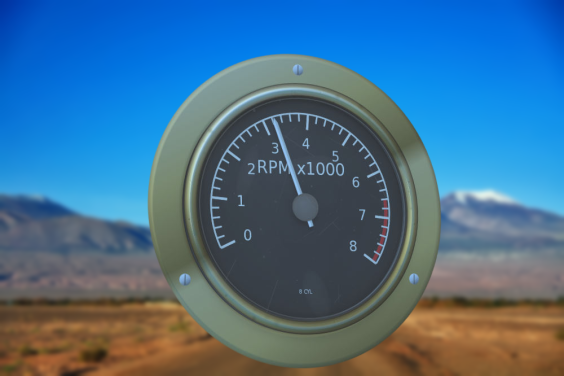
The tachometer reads 3200 (rpm)
